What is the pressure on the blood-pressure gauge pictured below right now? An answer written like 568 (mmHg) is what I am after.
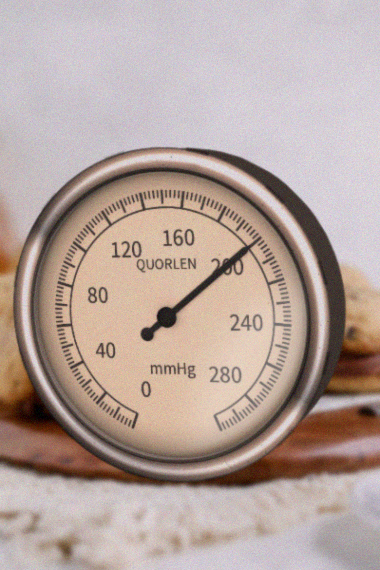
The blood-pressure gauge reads 200 (mmHg)
